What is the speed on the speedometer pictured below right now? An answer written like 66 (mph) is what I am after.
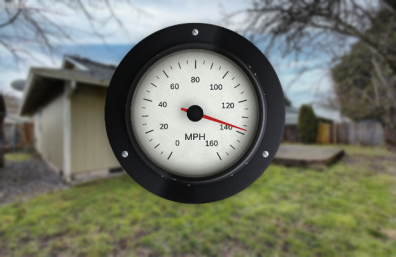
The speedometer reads 137.5 (mph)
